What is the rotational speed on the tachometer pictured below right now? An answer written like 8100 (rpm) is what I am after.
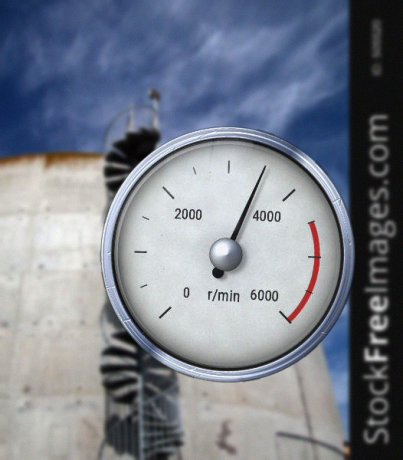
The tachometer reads 3500 (rpm)
